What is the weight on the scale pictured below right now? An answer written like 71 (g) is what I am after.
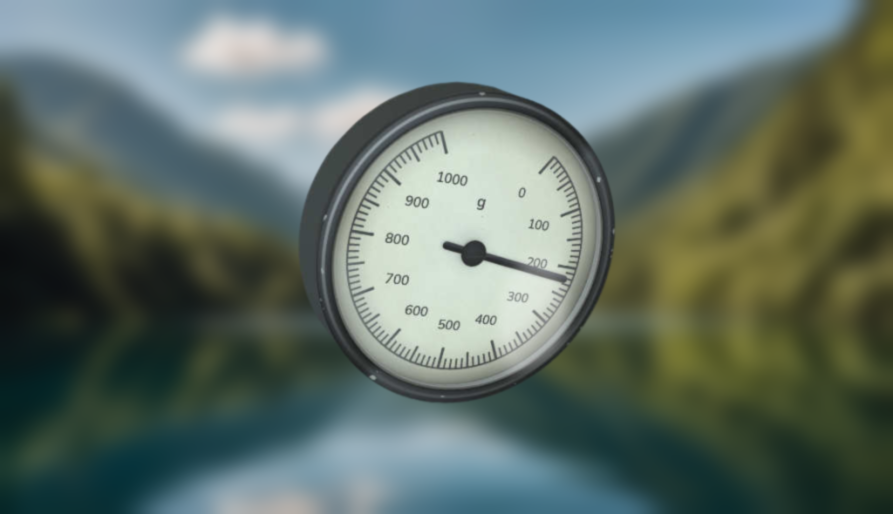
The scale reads 220 (g)
